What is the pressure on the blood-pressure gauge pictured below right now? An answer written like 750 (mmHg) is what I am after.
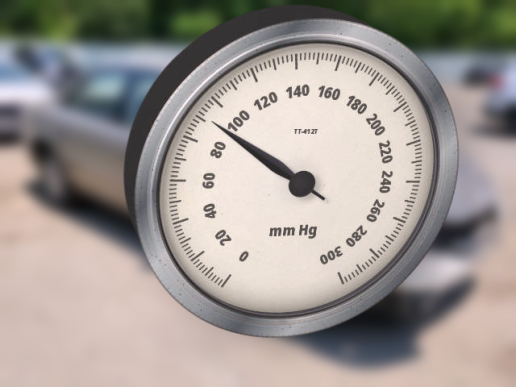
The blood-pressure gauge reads 92 (mmHg)
